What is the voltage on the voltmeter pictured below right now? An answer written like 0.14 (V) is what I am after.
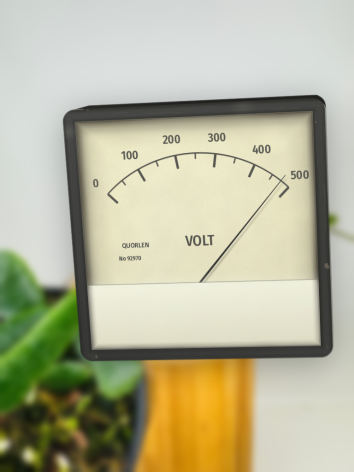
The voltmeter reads 475 (V)
